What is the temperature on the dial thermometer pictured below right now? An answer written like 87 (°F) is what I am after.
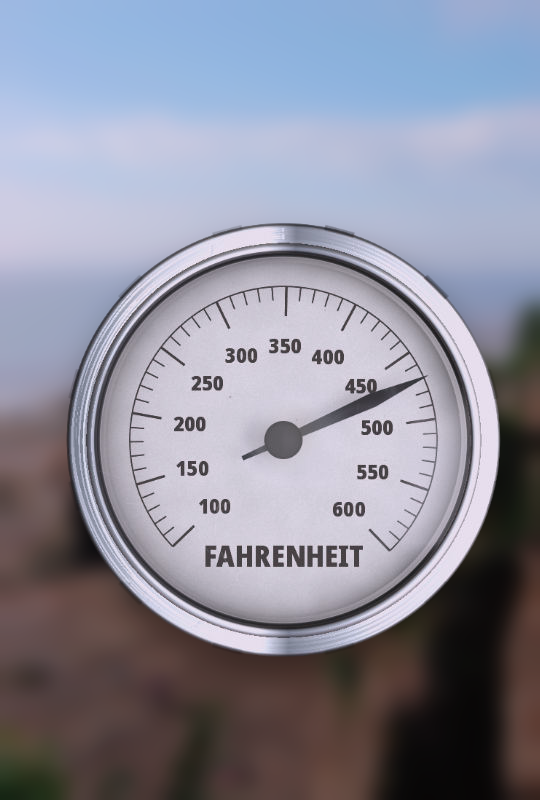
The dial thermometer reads 470 (°F)
